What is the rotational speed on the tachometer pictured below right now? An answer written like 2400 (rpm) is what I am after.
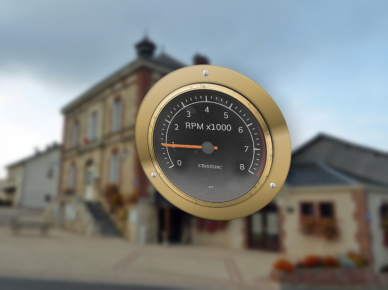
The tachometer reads 1000 (rpm)
